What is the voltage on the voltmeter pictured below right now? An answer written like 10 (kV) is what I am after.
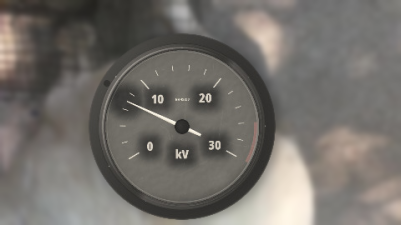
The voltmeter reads 7 (kV)
